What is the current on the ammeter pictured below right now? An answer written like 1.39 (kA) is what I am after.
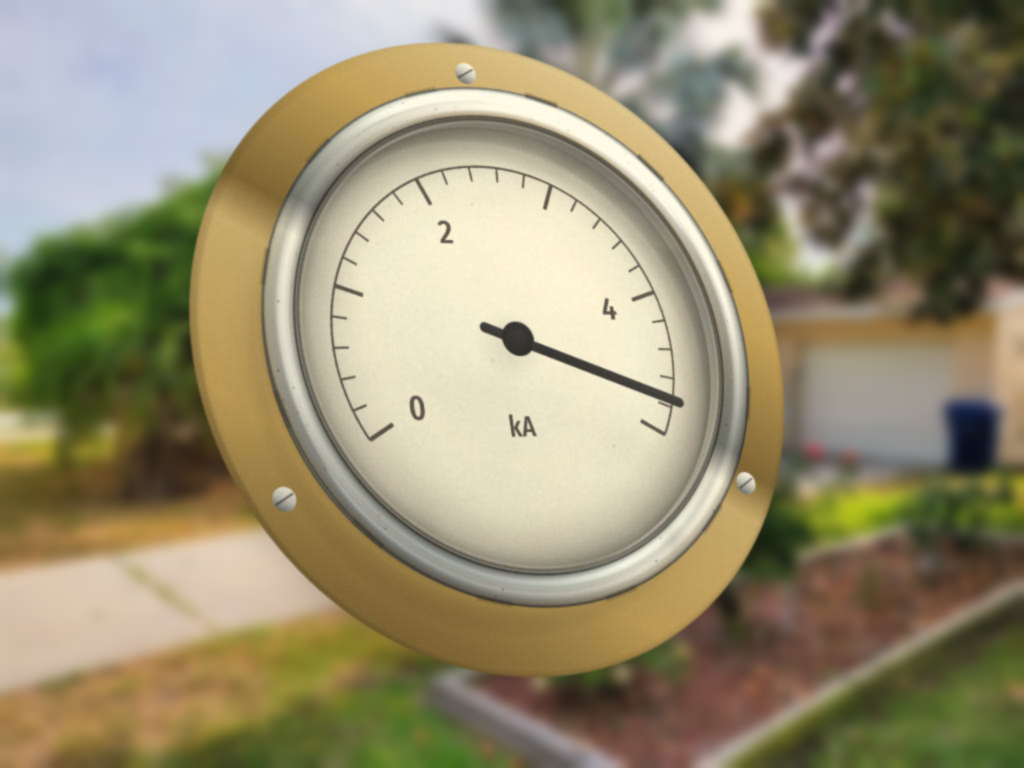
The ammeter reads 4.8 (kA)
